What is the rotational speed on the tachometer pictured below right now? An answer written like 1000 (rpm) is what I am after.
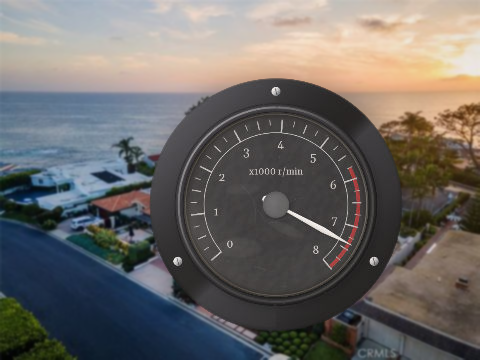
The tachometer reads 7375 (rpm)
